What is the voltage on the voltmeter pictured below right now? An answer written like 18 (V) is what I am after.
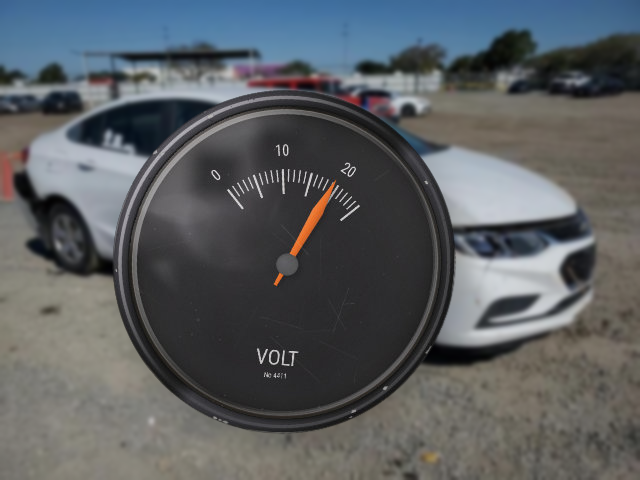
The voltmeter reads 19 (V)
